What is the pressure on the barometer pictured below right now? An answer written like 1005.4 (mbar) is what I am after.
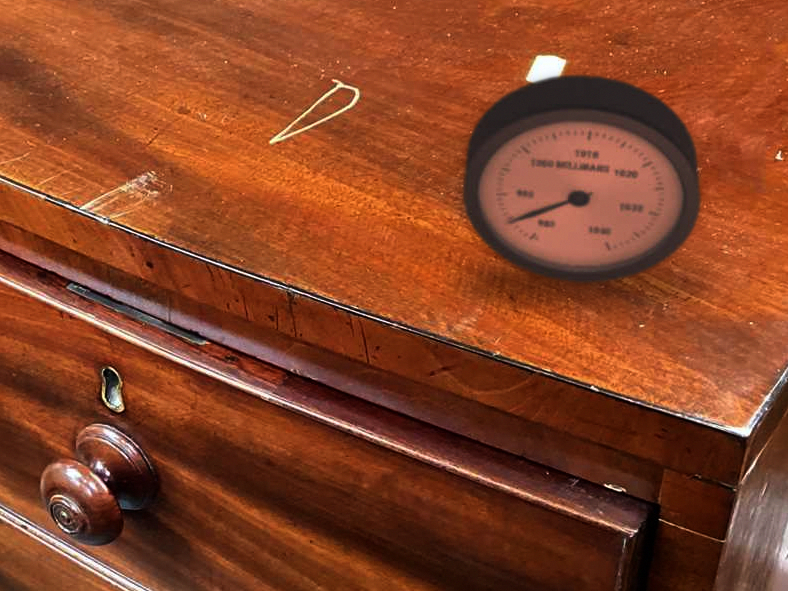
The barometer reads 985 (mbar)
